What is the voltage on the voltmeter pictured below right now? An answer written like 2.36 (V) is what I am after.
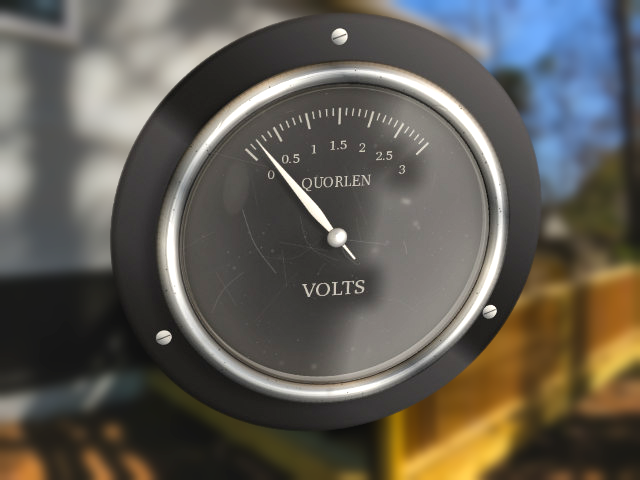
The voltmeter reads 0.2 (V)
